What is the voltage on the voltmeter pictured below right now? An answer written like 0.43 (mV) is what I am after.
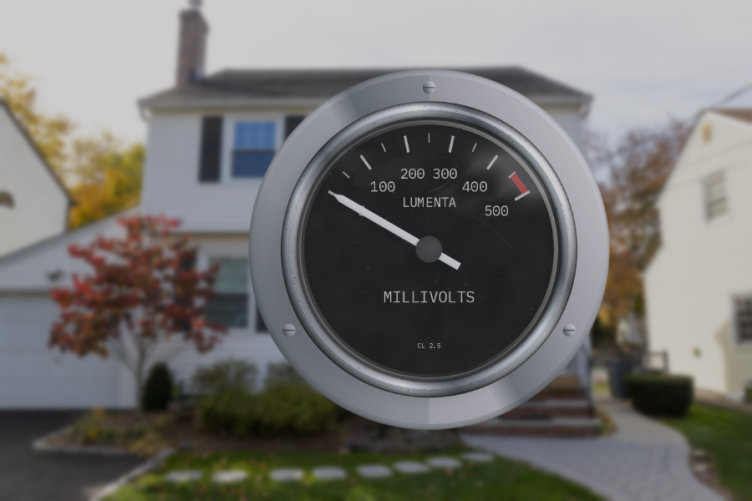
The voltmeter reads 0 (mV)
